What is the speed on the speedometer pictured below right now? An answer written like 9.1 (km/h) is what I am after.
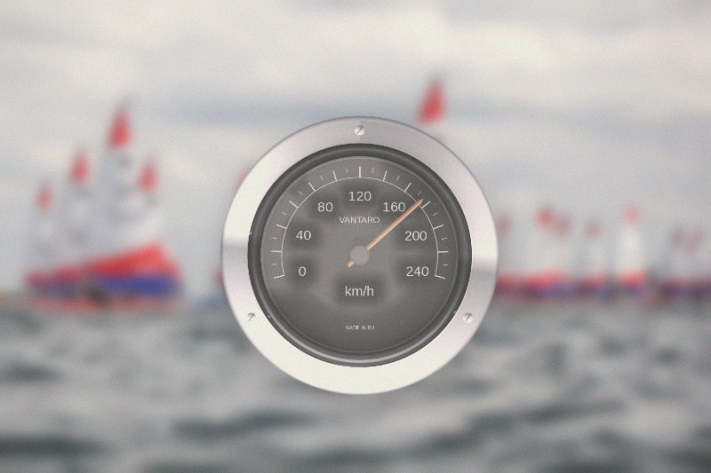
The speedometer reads 175 (km/h)
